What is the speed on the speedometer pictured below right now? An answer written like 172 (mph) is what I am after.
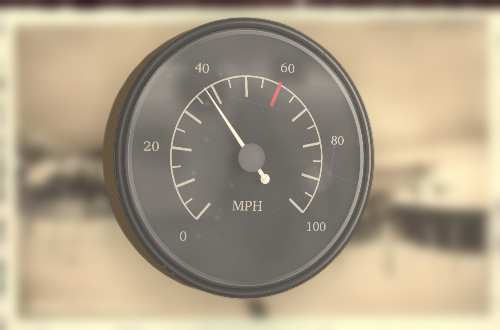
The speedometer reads 37.5 (mph)
